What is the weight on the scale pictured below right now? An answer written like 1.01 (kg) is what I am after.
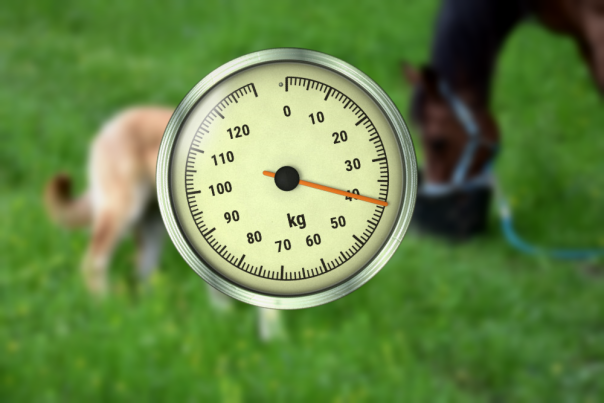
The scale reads 40 (kg)
